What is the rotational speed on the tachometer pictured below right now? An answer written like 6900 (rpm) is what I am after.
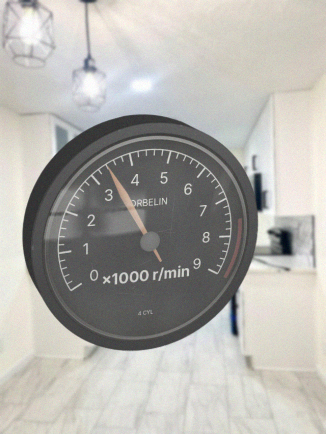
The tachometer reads 3400 (rpm)
